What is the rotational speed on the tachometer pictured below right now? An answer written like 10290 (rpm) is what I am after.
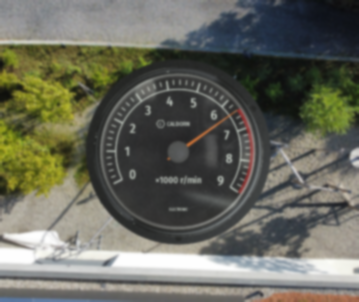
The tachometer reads 6400 (rpm)
